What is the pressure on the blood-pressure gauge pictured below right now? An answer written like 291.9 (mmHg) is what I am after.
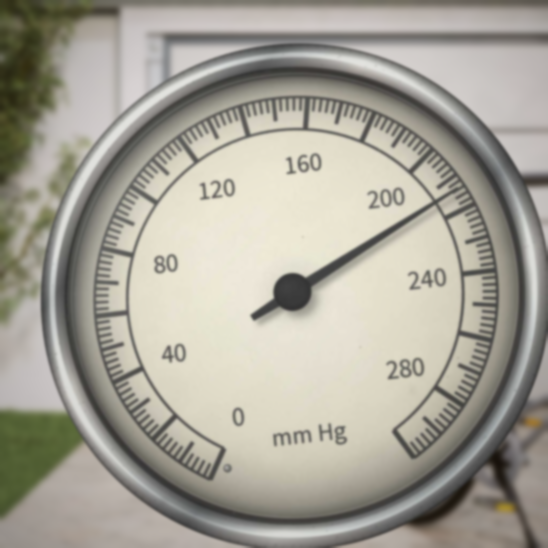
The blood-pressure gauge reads 214 (mmHg)
